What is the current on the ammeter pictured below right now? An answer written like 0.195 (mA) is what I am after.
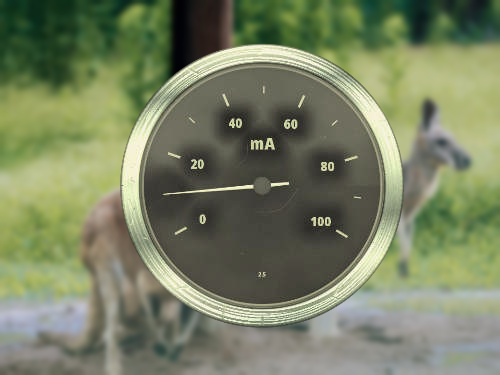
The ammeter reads 10 (mA)
